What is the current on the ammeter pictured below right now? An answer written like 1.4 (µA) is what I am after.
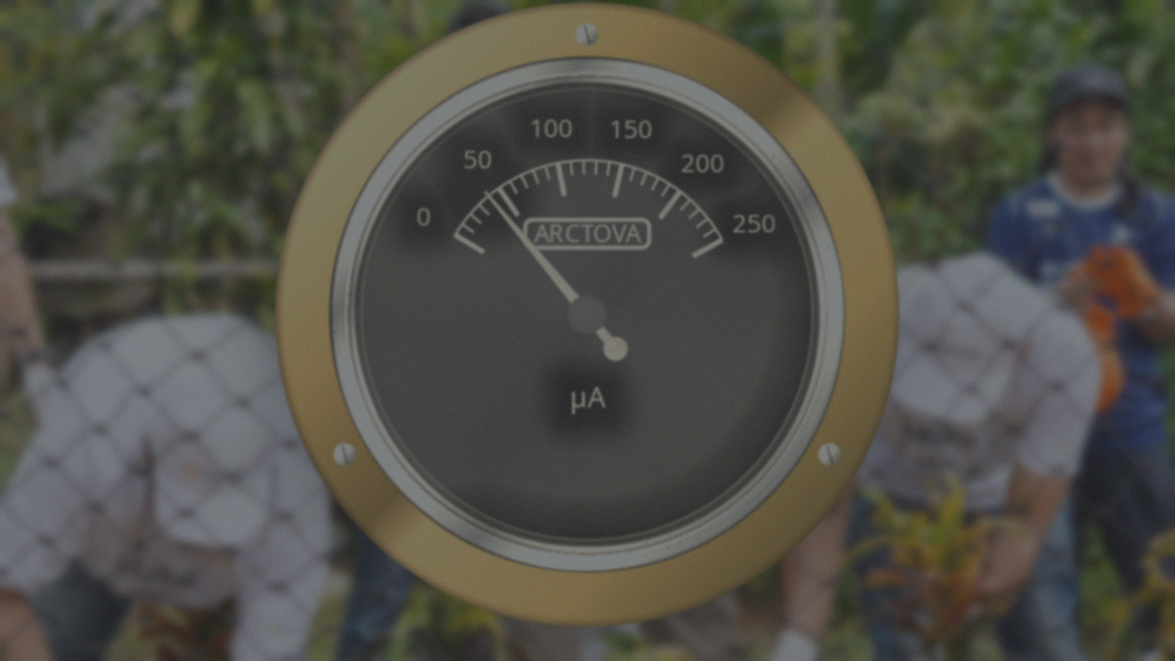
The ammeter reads 40 (µA)
